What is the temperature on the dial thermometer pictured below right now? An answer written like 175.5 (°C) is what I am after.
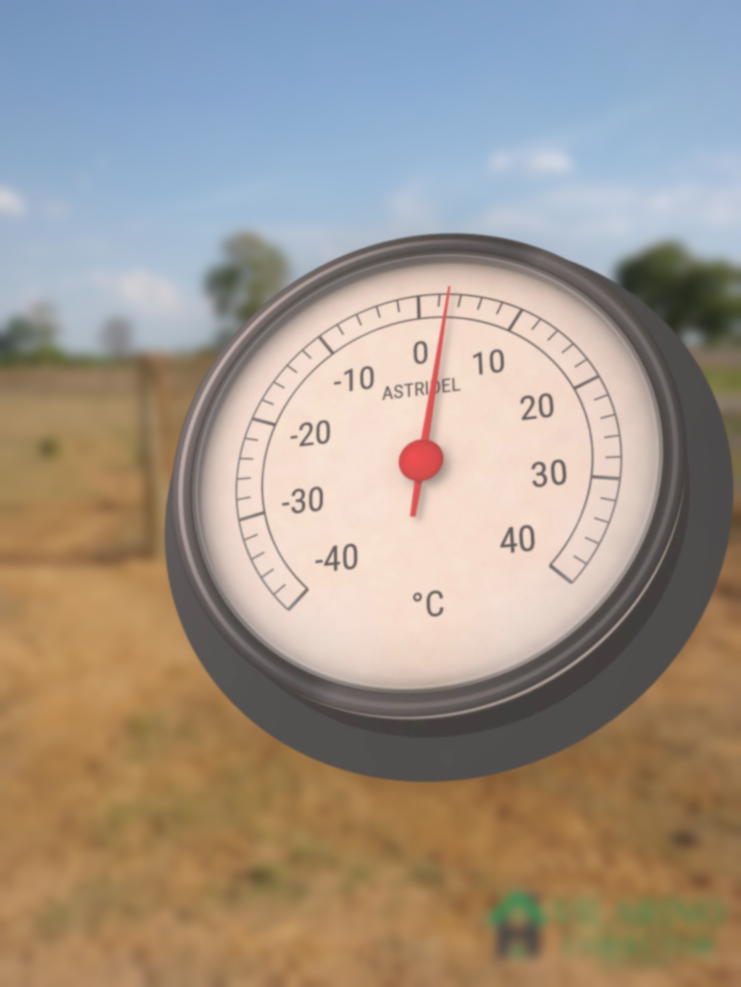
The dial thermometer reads 3 (°C)
